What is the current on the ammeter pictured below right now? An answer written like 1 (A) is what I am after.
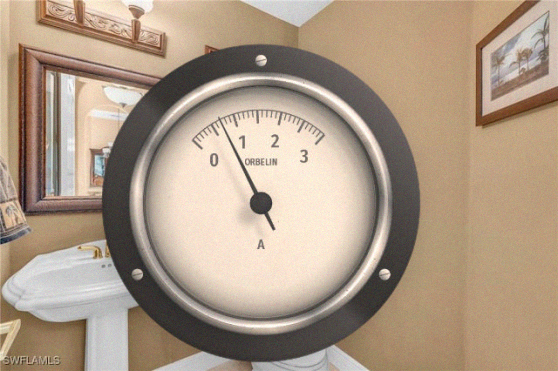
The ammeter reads 0.7 (A)
